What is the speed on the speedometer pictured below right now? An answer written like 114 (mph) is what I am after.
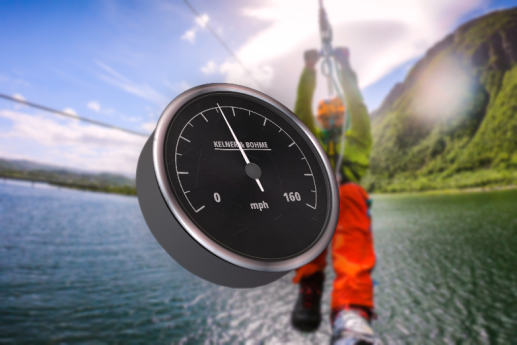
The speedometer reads 70 (mph)
